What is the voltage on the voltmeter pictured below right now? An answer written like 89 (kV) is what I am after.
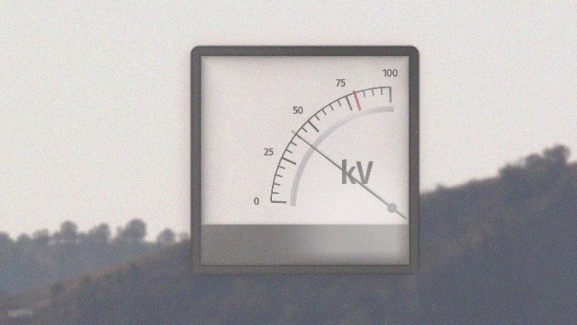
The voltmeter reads 40 (kV)
